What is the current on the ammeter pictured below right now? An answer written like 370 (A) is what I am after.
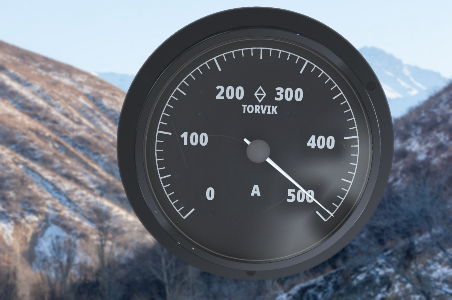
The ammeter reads 490 (A)
